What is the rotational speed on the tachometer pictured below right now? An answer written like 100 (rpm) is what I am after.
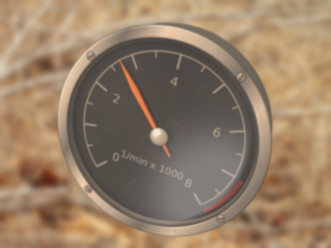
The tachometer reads 2750 (rpm)
